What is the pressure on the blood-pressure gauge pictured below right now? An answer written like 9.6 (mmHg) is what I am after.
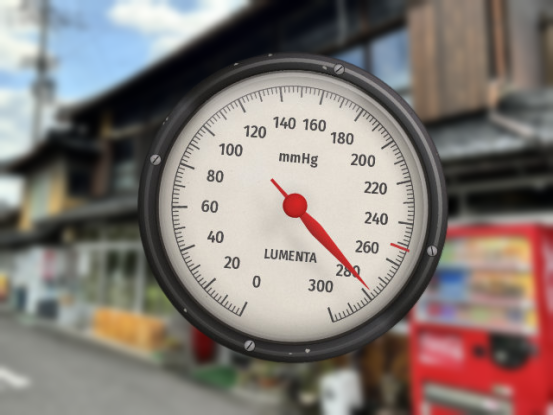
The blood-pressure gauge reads 278 (mmHg)
